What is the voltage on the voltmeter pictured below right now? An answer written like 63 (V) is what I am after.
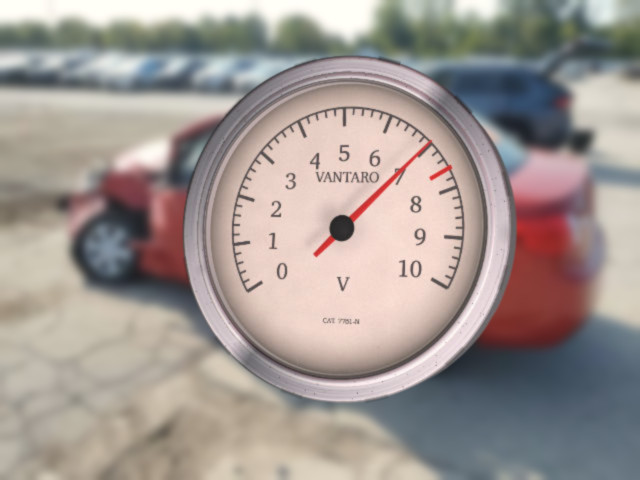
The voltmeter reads 7 (V)
